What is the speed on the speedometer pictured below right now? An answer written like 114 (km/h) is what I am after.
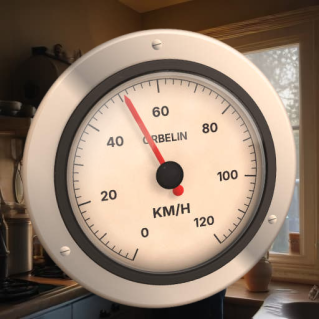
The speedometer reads 51 (km/h)
